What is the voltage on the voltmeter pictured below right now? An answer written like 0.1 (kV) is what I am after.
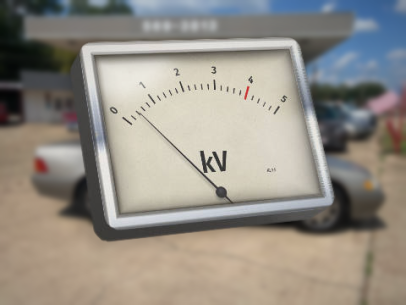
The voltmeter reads 0.4 (kV)
